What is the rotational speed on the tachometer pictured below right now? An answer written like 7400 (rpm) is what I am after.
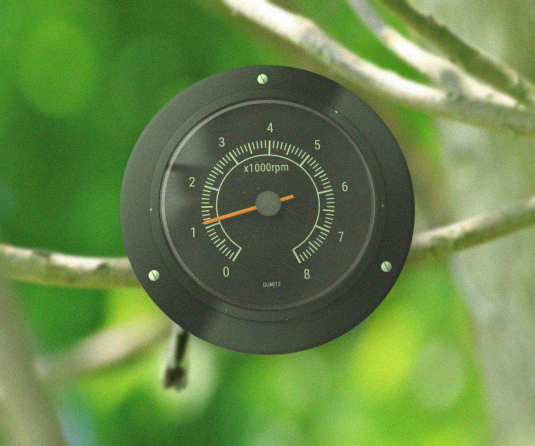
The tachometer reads 1100 (rpm)
